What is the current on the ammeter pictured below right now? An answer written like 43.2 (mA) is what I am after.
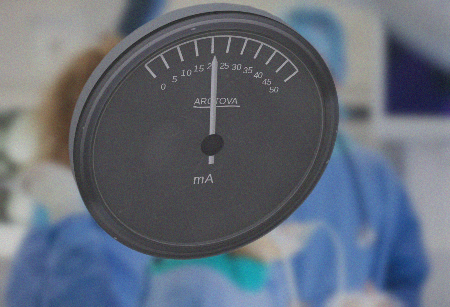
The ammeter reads 20 (mA)
